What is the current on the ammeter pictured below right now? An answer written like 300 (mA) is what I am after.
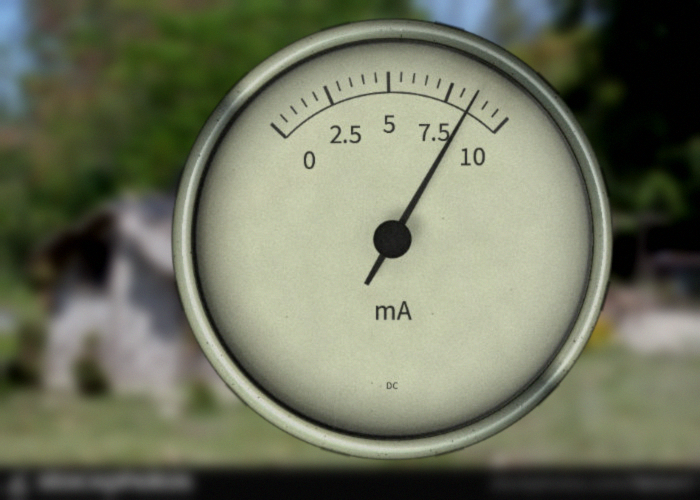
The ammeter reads 8.5 (mA)
